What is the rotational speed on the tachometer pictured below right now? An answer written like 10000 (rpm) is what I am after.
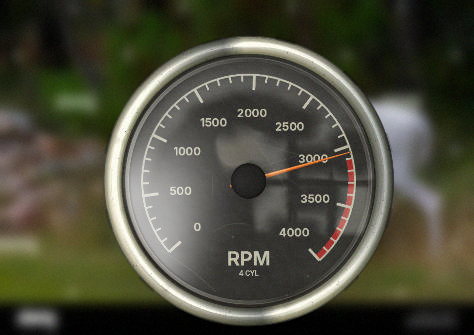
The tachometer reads 3050 (rpm)
